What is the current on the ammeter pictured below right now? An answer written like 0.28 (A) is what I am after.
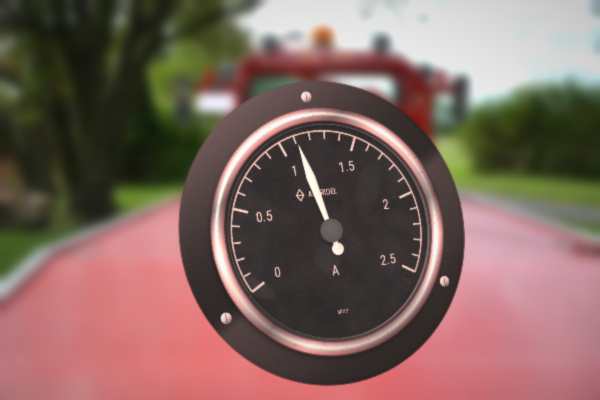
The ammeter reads 1.1 (A)
